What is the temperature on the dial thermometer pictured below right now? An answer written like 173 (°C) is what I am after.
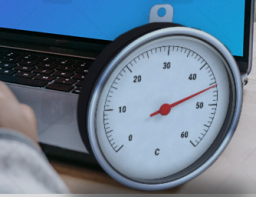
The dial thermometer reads 45 (°C)
